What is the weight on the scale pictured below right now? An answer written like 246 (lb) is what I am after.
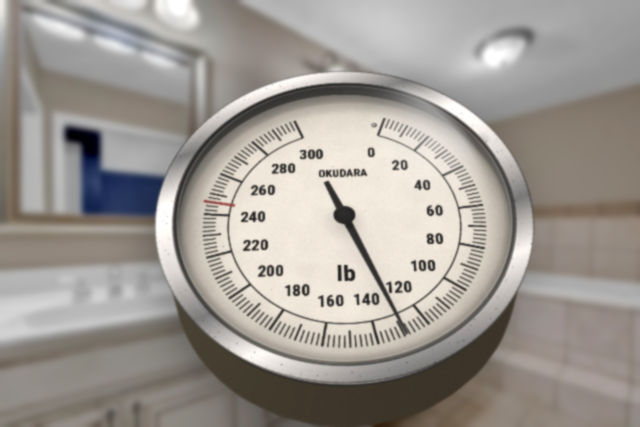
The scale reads 130 (lb)
